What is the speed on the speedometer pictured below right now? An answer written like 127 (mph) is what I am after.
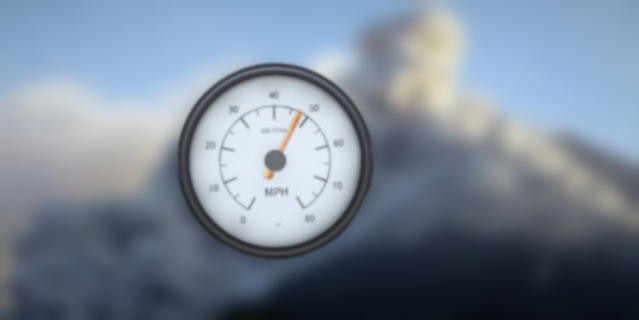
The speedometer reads 47.5 (mph)
